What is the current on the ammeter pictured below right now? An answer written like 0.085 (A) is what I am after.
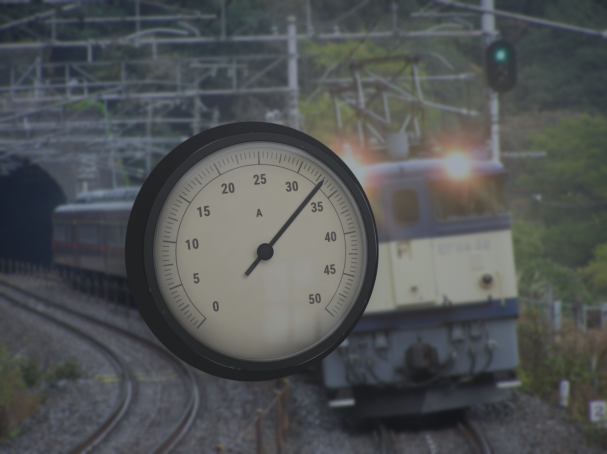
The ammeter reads 33 (A)
